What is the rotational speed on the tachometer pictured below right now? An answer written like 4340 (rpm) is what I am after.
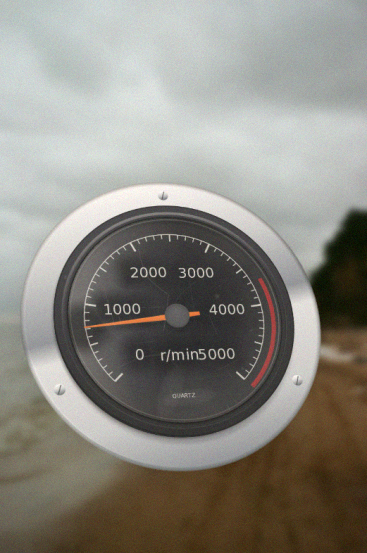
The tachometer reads 700 (rpm)
